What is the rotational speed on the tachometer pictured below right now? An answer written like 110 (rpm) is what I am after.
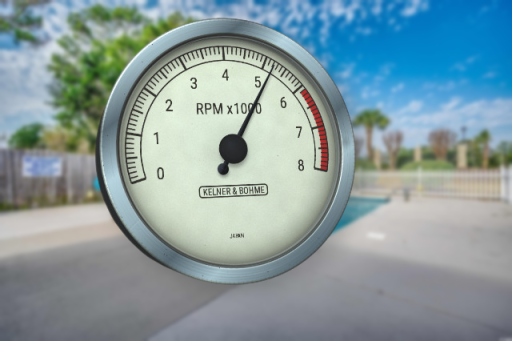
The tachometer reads 5200 (rpm)
